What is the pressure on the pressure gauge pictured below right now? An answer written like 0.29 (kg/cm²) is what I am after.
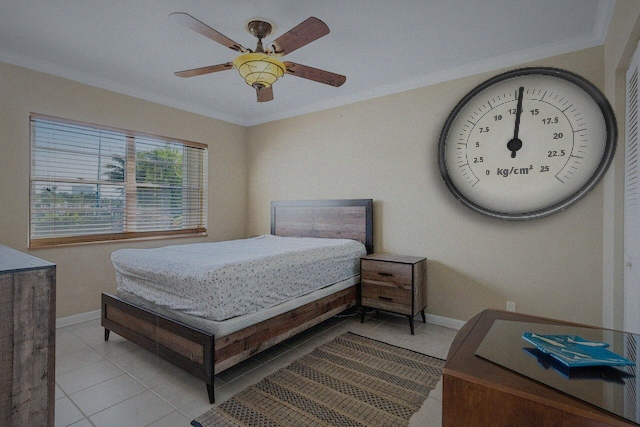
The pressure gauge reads 13 (kg/cm²)
